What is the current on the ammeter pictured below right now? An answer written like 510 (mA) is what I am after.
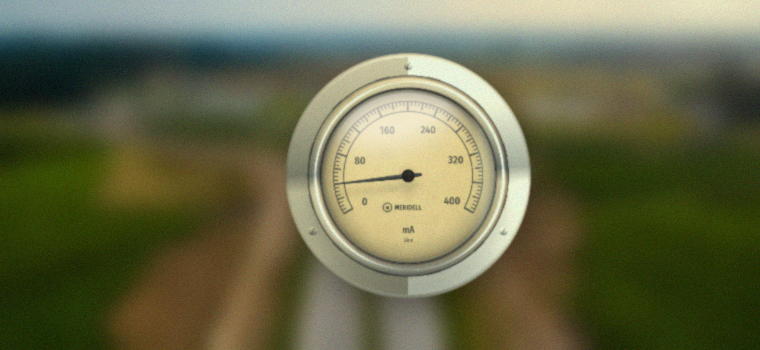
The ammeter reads 40 (mA)
